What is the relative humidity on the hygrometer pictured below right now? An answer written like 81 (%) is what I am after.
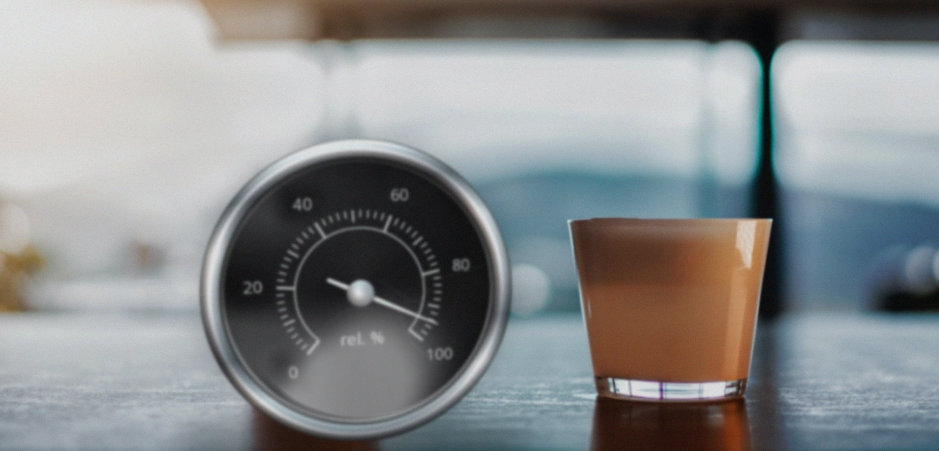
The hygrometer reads 94 (%)
